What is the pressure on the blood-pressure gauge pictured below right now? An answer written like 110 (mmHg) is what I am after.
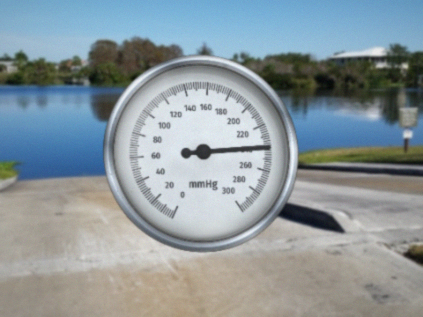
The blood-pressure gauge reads 240 (mmHg)
